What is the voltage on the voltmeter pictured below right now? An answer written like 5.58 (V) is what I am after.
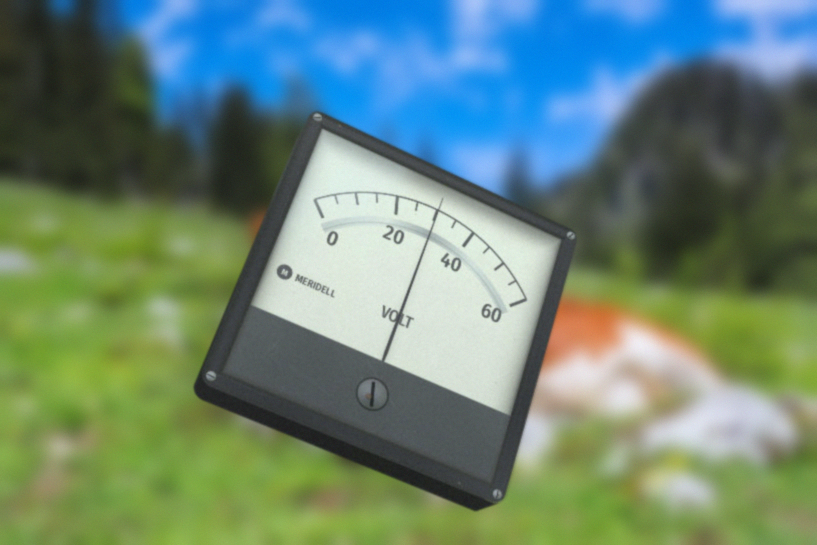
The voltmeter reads 30 (V)
